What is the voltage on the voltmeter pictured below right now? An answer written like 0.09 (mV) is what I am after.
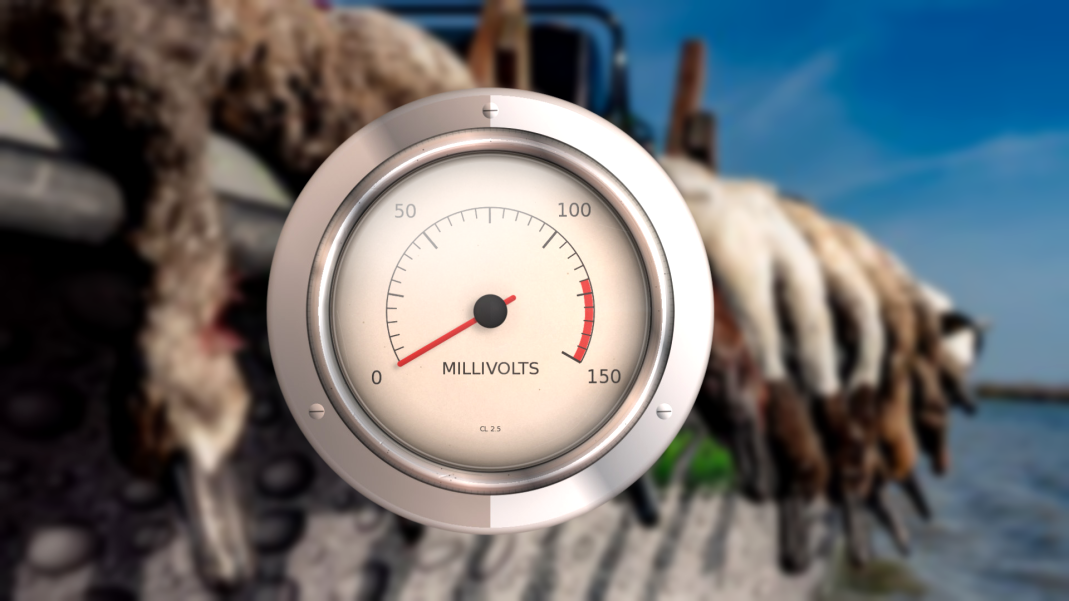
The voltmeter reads 0 (mV)
